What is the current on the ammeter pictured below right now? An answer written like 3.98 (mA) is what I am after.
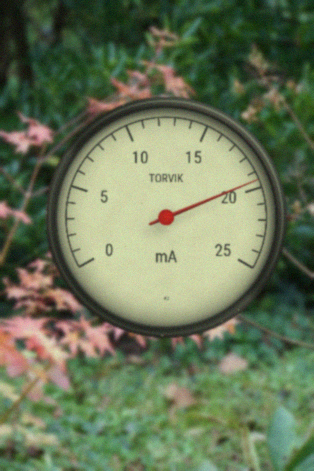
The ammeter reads 19.5 (mA)
